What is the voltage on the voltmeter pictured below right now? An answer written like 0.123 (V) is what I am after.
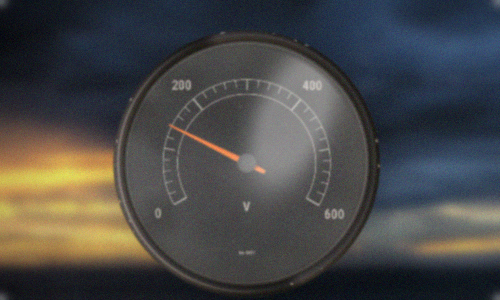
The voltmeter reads 140 (V)
